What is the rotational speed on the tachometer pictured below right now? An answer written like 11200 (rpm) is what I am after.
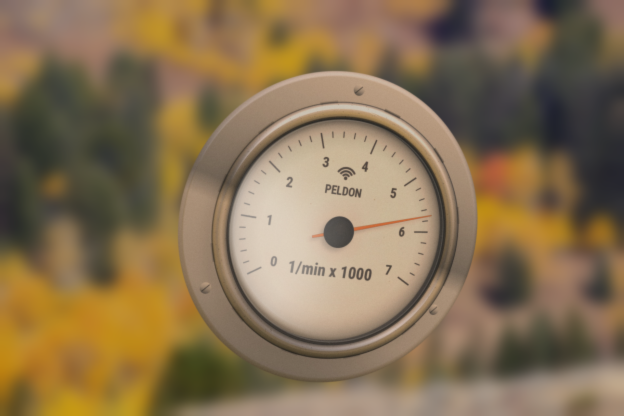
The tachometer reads 5700 (rpm)
